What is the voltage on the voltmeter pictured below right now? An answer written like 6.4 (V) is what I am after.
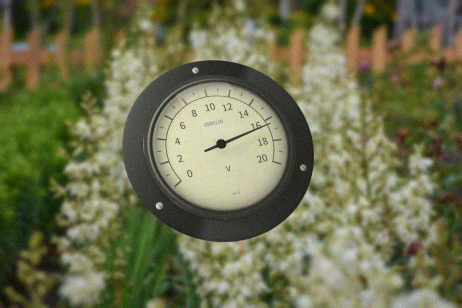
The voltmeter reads 16.5 (V)
